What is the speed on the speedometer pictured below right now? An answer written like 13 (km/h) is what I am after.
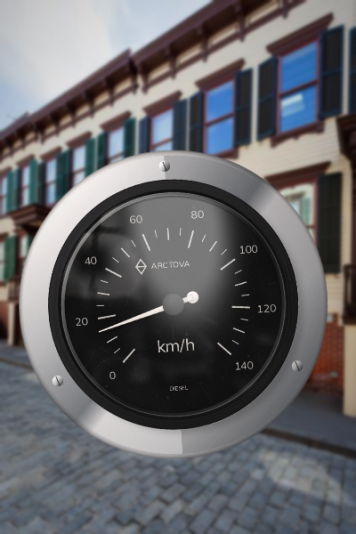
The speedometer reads 15 (km/h)
